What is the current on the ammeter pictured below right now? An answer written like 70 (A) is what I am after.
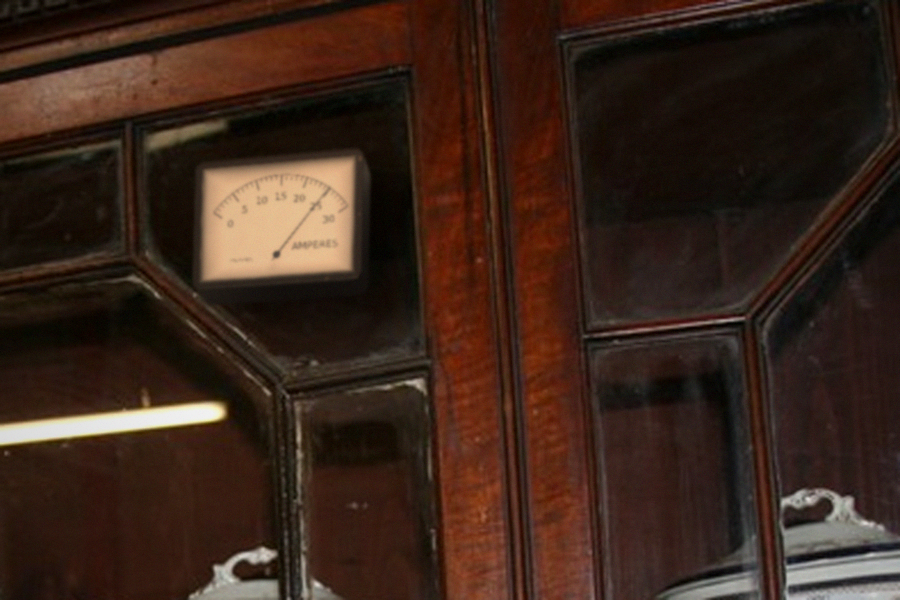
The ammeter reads 25 (A)
